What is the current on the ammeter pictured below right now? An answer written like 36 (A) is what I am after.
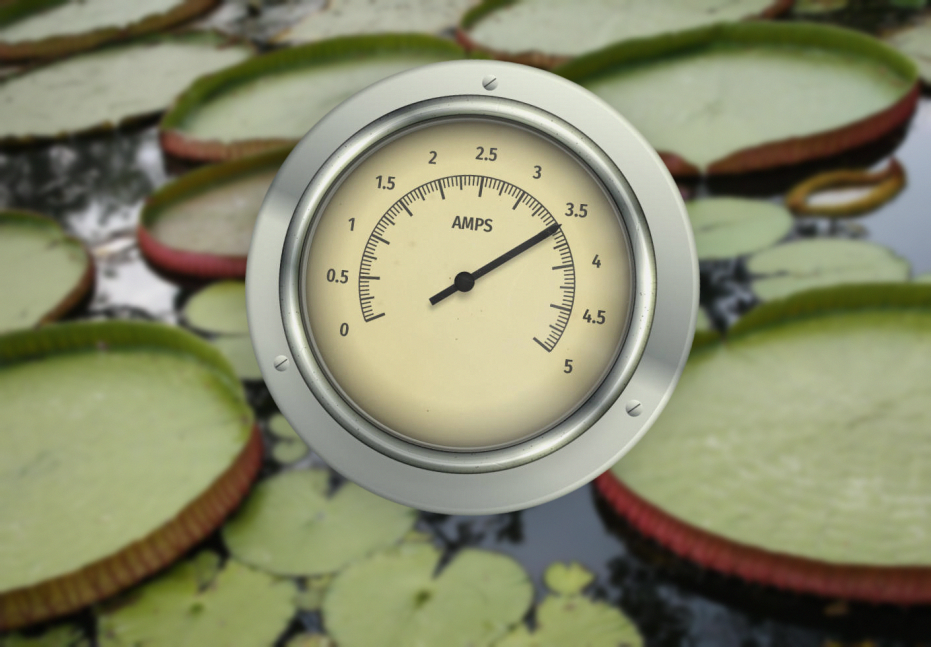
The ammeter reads 3.55 (A)
